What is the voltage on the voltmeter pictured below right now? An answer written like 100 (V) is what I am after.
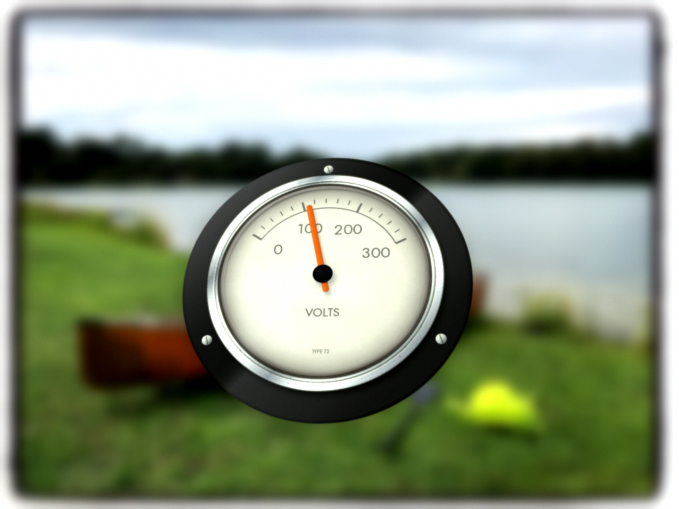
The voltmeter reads 110 (V)
